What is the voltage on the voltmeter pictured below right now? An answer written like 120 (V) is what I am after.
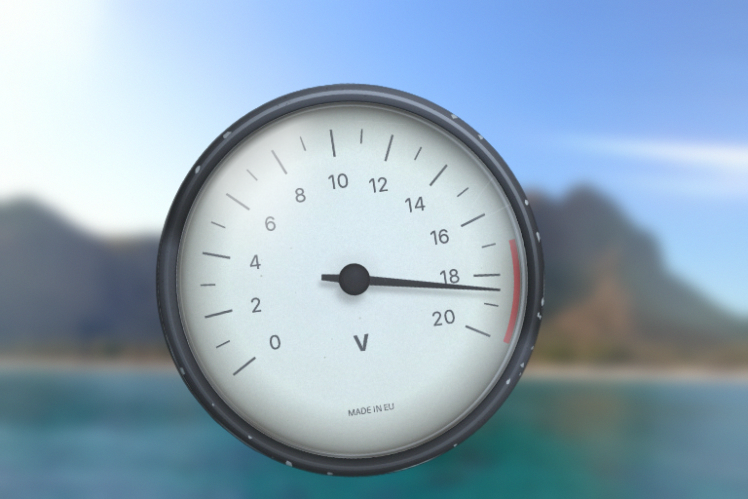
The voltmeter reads 18.5 (V)
